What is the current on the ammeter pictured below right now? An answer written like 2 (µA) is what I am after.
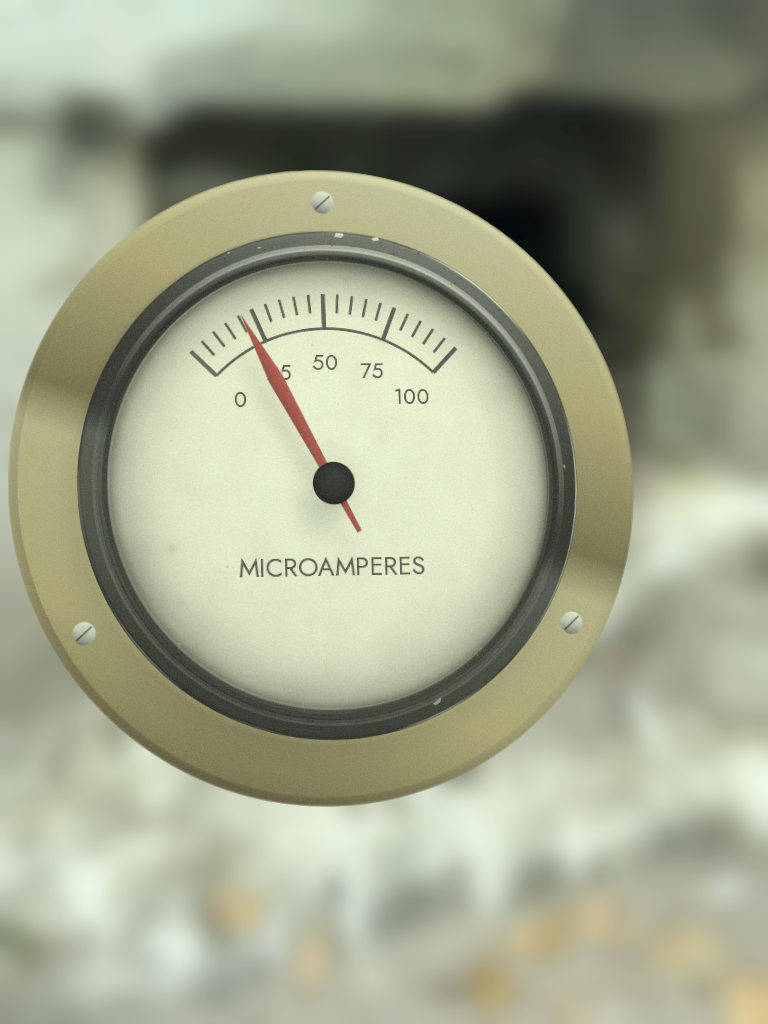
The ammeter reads 20 (µA)
